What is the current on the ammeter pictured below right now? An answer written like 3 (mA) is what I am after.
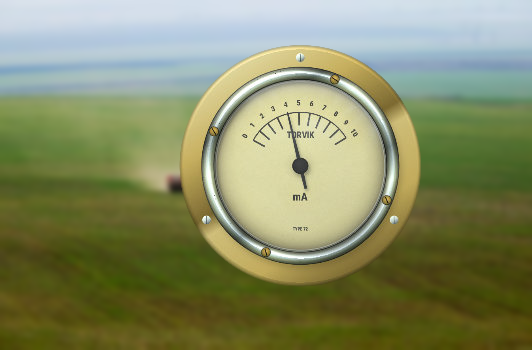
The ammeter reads 4 (mA)
